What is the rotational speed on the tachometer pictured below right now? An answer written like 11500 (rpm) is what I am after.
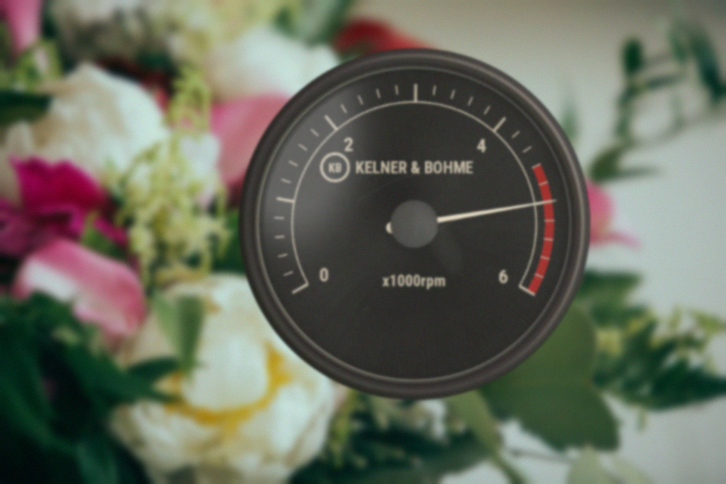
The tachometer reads 5000 (rpm)
